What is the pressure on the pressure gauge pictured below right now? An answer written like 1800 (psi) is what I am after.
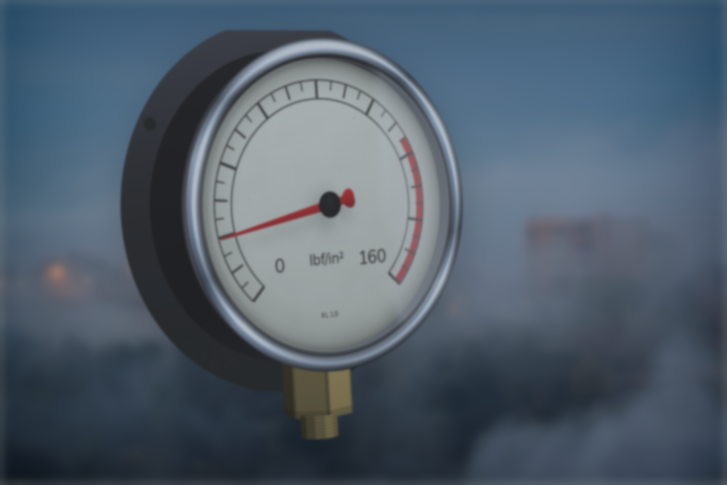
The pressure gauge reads 20 (psi)
